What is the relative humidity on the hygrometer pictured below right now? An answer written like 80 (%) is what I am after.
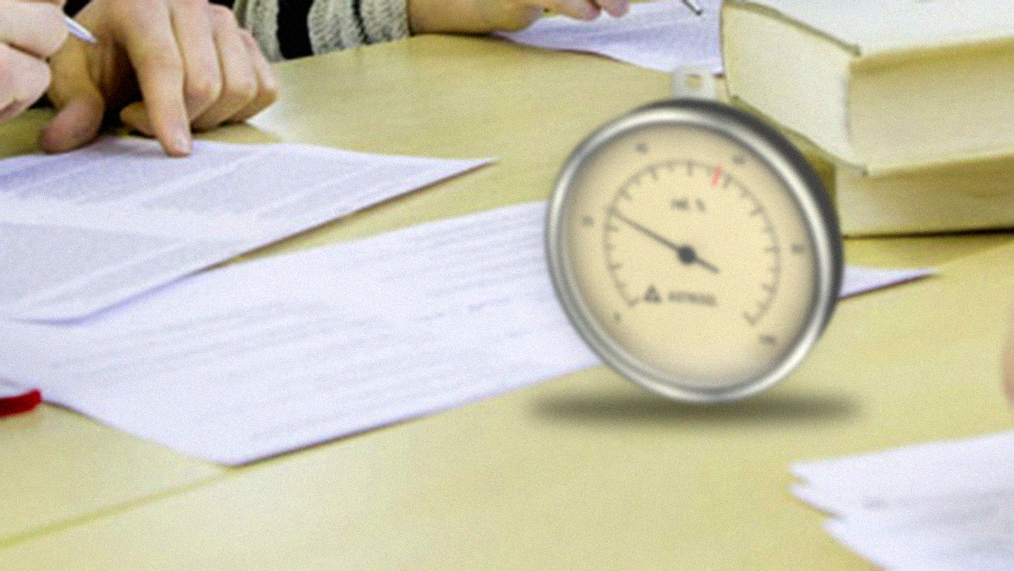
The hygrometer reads 25 (%)
